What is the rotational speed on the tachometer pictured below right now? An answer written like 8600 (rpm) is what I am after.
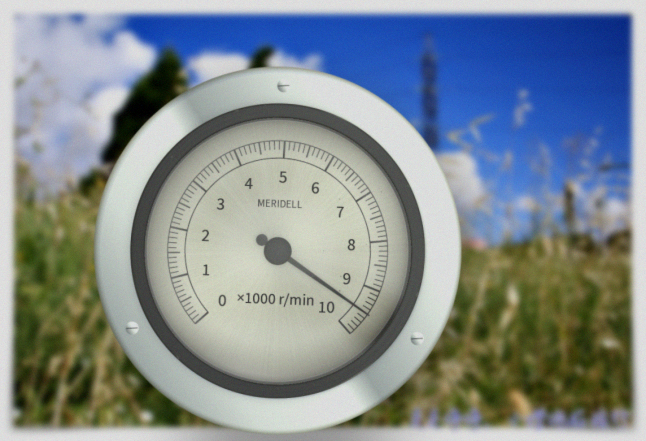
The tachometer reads 9500 (rpm)
